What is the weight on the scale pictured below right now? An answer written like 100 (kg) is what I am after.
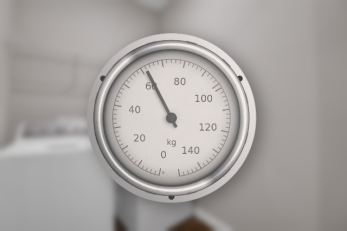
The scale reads 62 (kg)
